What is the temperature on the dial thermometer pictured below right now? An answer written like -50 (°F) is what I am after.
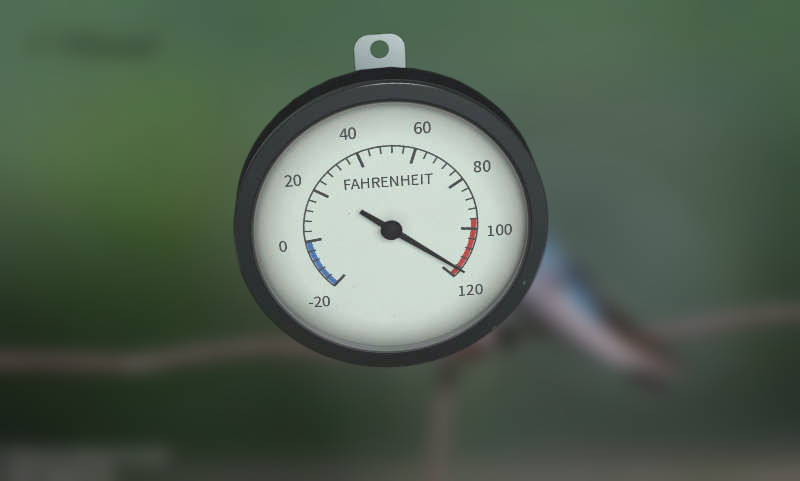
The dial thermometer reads 116 (°F)
